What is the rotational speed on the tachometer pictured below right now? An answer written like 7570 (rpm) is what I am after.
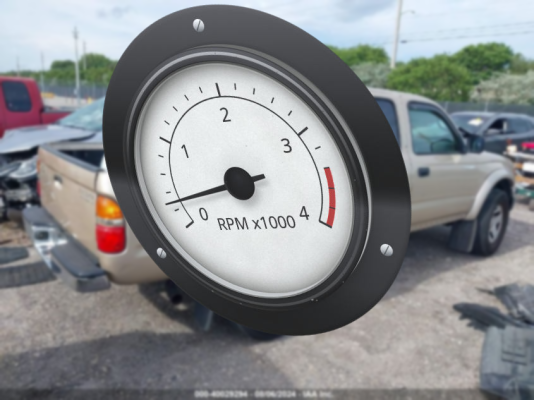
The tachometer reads 300 (rpm)
